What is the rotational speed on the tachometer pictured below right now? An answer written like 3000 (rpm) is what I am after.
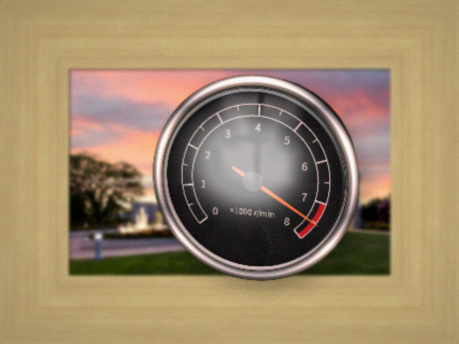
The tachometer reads 7500 (rpm)
